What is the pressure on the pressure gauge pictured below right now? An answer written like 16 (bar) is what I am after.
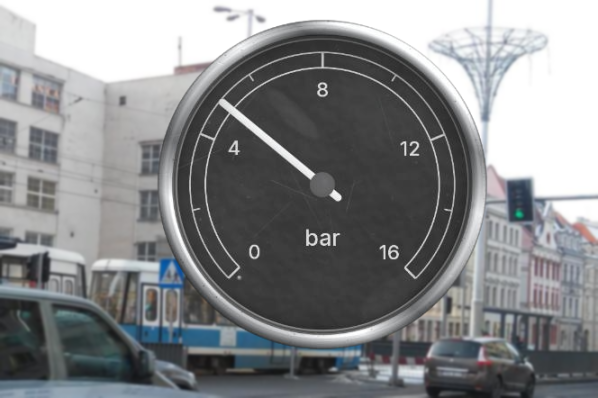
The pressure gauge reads 5 (bar)
